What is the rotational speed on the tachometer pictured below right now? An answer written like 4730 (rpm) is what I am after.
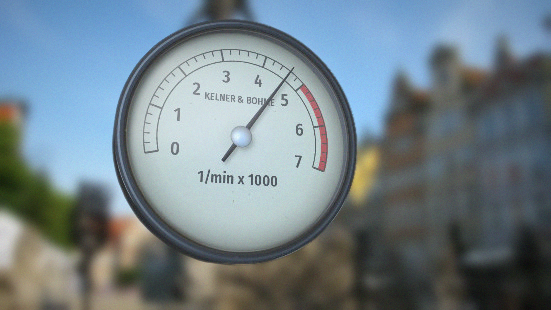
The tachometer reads 4600 (rpm)
